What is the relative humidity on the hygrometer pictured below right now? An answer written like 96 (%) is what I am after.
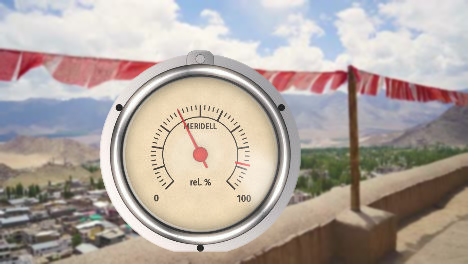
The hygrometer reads 40 (%)
